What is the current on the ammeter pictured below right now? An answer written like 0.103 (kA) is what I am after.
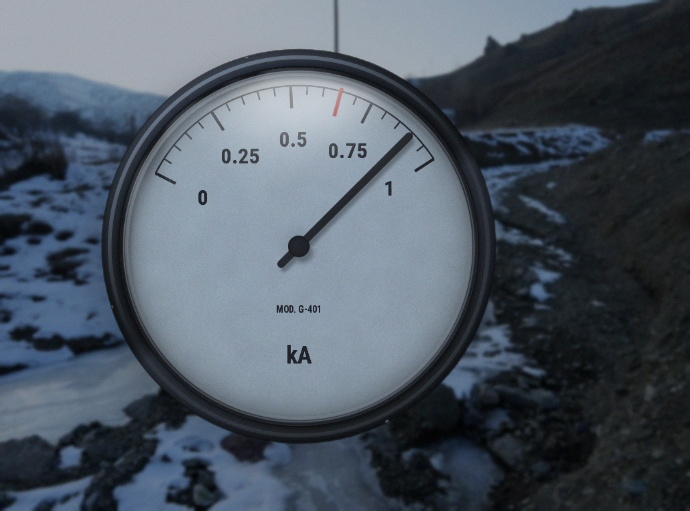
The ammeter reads 0.9 (kA)
